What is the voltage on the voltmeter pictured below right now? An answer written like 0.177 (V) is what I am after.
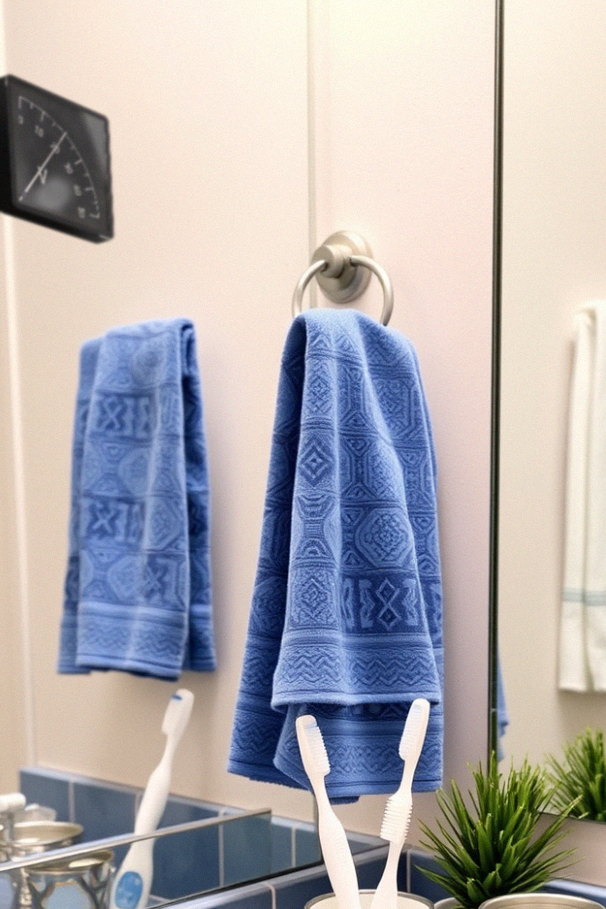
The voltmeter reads 20 (V)
